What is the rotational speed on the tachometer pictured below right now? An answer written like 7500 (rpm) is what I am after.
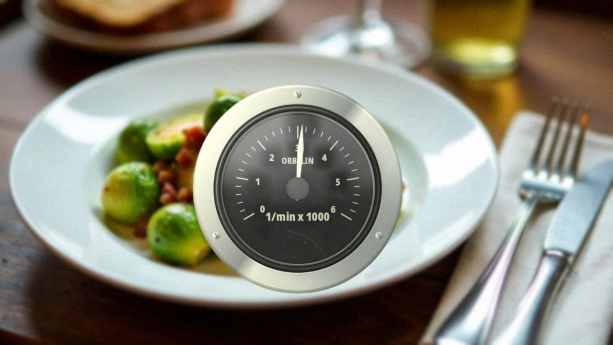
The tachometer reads 3100 (rpm)
